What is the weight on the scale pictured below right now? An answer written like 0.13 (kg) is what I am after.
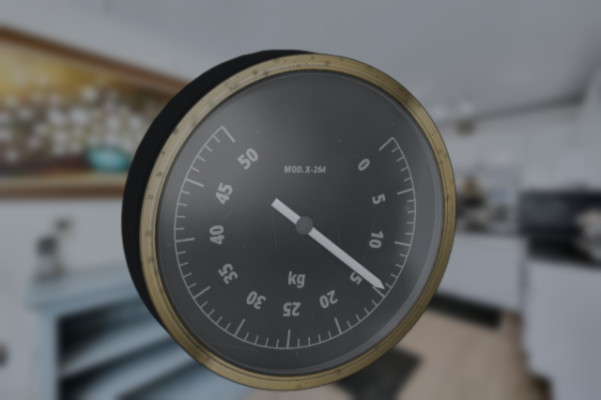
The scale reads 14.5 (kg)
